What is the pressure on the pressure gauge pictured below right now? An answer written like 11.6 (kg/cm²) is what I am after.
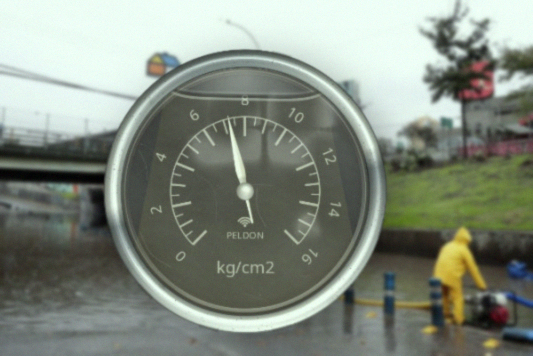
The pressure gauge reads 7.25 (kg/cm²)
